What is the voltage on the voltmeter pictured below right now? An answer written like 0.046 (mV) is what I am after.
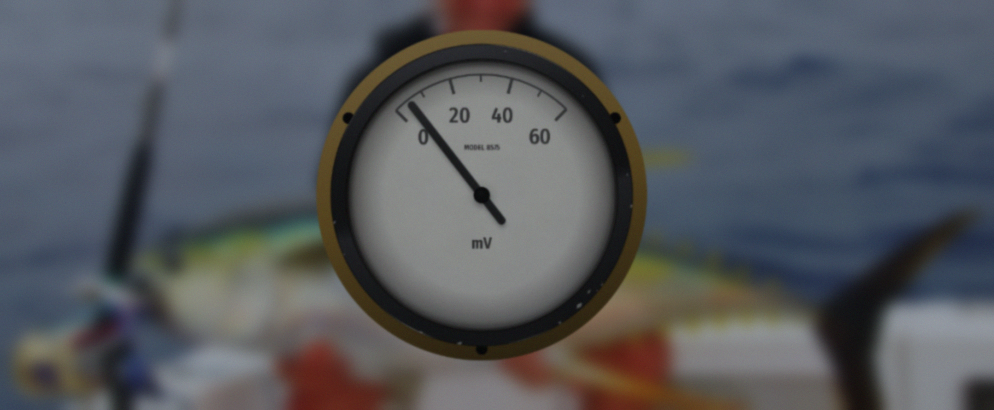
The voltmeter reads 5 (mV)
